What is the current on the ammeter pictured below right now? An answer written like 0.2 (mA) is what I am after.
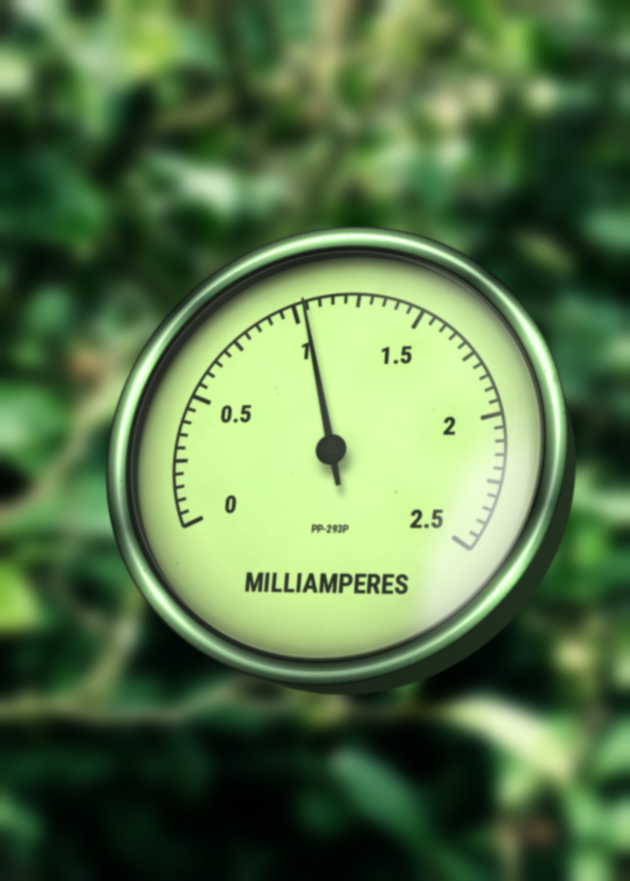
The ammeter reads 1.05 (mA)
